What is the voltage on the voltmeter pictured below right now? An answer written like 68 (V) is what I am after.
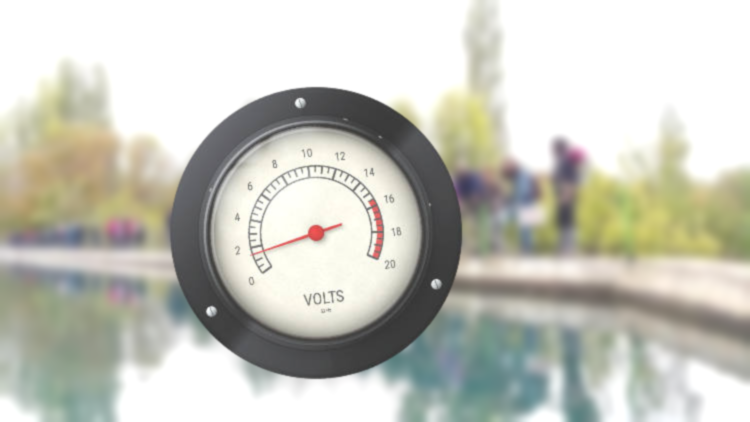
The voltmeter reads 1.5 (V)
